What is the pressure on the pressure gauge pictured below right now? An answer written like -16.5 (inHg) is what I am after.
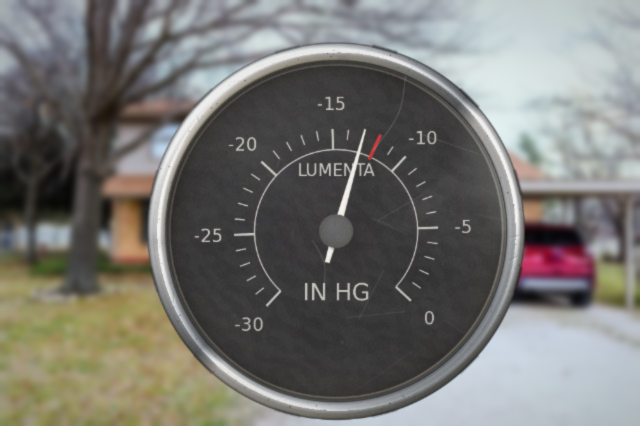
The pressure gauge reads -13 (inHg)
